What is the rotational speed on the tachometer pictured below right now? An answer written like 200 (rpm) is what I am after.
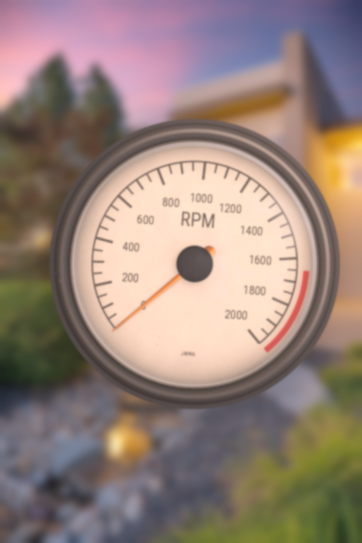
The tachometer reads 0 (rpm)
